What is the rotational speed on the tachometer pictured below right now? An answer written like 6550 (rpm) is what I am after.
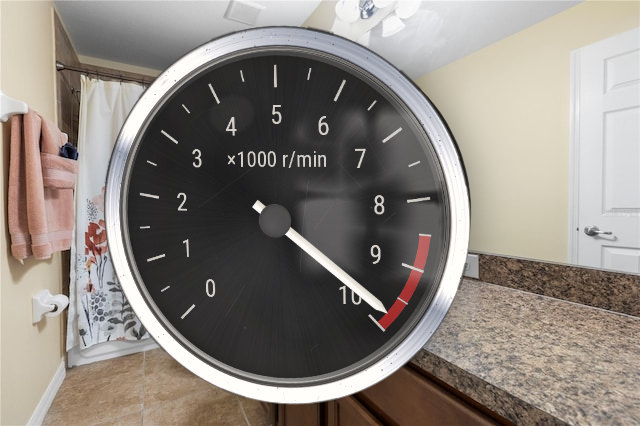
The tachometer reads 9750 (rpm)
